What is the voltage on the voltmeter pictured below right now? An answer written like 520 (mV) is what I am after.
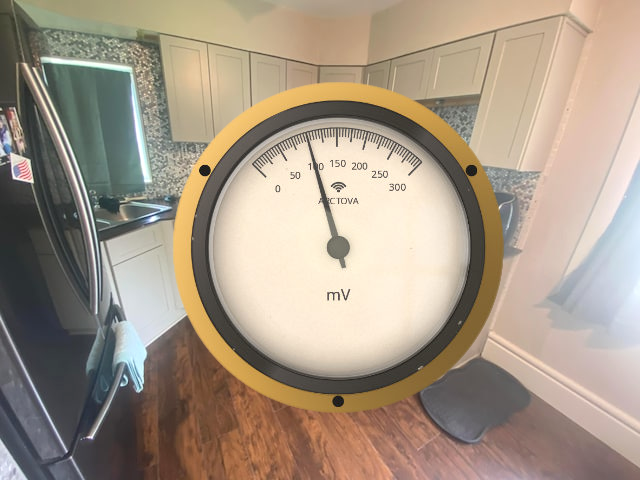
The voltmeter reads 100 (mV)
